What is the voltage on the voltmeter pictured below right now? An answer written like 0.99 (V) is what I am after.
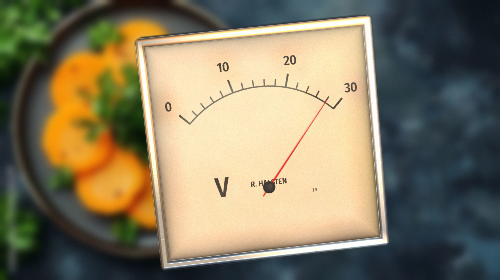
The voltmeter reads 28 (V)
